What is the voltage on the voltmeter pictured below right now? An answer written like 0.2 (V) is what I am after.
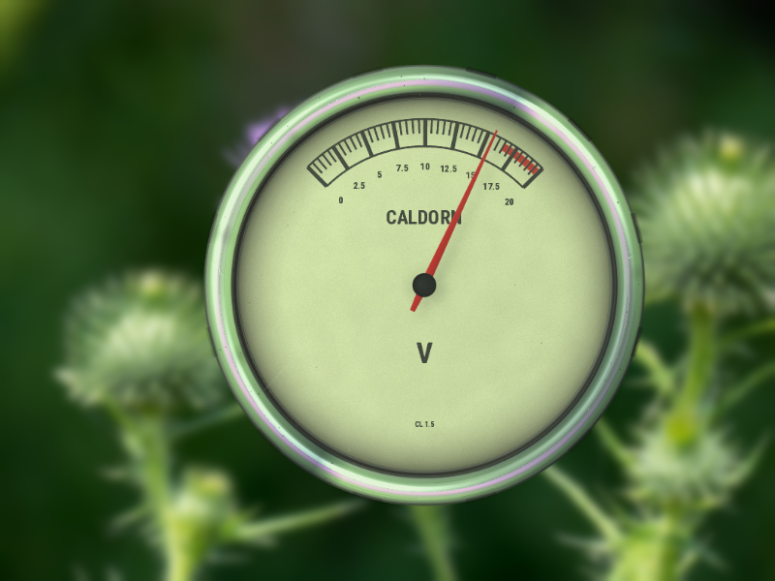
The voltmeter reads 15.5 (V)
